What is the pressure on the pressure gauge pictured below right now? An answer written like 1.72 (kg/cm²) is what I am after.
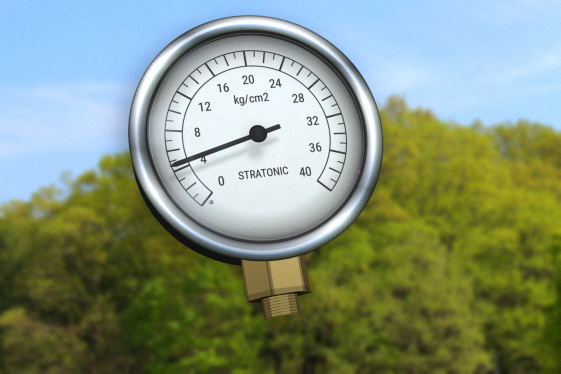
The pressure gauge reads 4.5 (kg/cm²)
